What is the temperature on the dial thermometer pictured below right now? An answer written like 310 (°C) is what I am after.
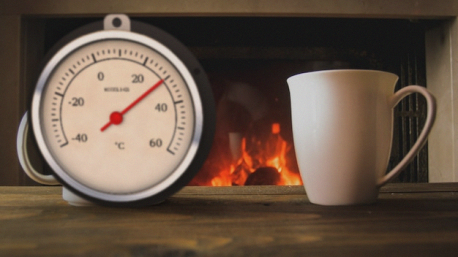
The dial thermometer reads 30 (°C)
